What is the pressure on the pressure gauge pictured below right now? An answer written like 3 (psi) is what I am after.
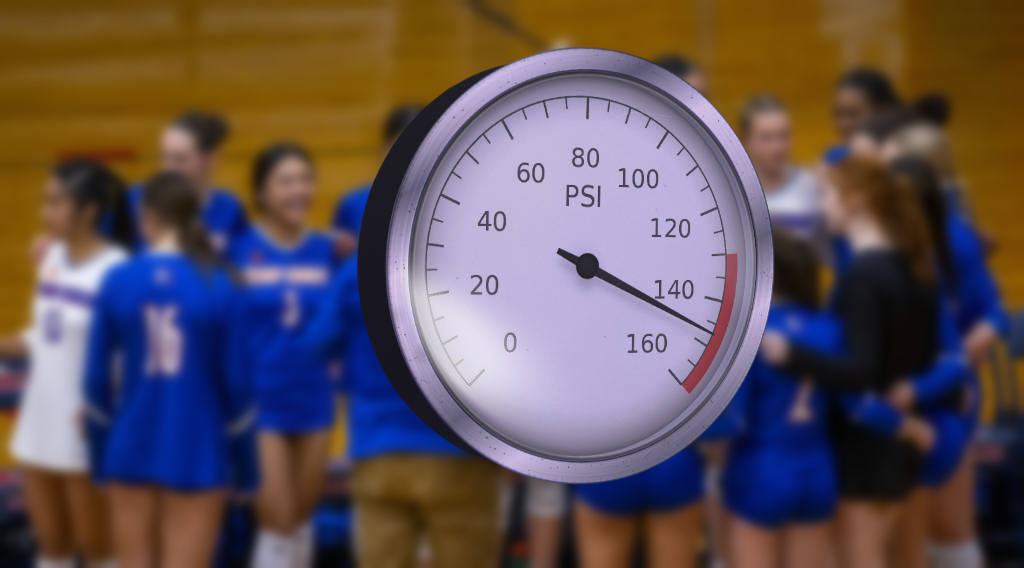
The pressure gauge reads 147.5 (psi)
